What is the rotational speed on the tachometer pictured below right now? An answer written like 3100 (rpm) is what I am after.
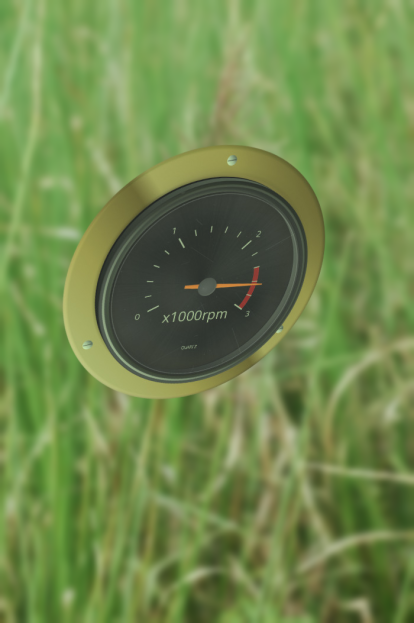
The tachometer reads 2600 (rpm)
